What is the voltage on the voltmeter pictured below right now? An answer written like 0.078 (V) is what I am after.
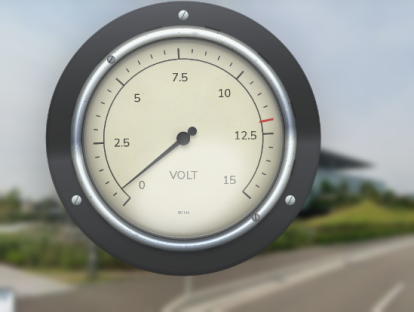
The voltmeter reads 0.5 (V)
